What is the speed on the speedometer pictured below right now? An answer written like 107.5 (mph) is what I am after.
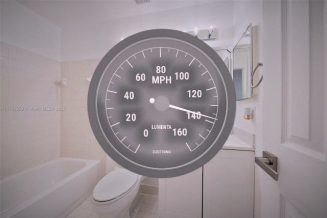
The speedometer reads 137.5 (mph)
